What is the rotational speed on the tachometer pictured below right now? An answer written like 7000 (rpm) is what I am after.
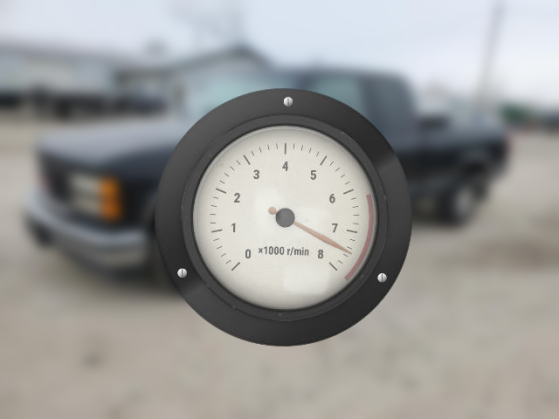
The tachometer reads 7500 (rpm)
